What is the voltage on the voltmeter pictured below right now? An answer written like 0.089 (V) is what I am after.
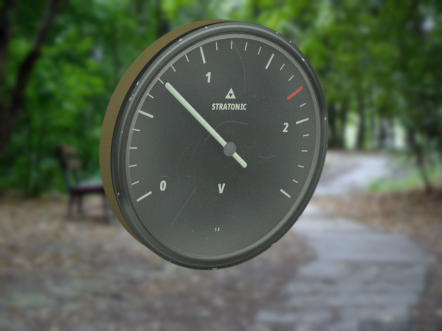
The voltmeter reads 0.7 (V)
